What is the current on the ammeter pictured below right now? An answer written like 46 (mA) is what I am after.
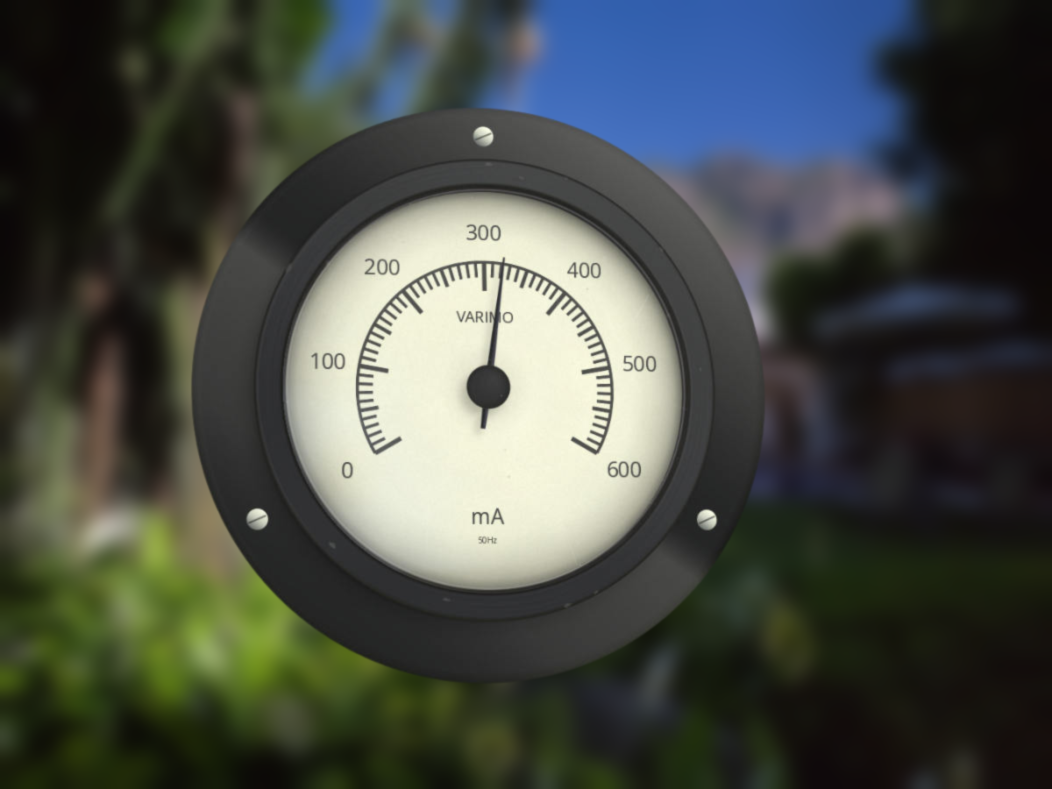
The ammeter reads 320 (mA)
